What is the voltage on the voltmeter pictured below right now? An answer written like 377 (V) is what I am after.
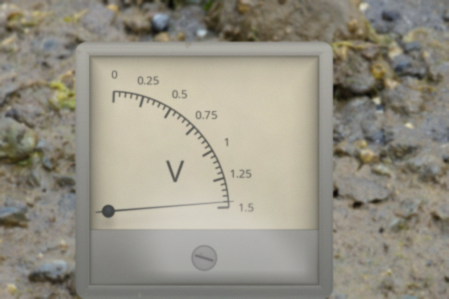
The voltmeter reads 1.45 (V)
